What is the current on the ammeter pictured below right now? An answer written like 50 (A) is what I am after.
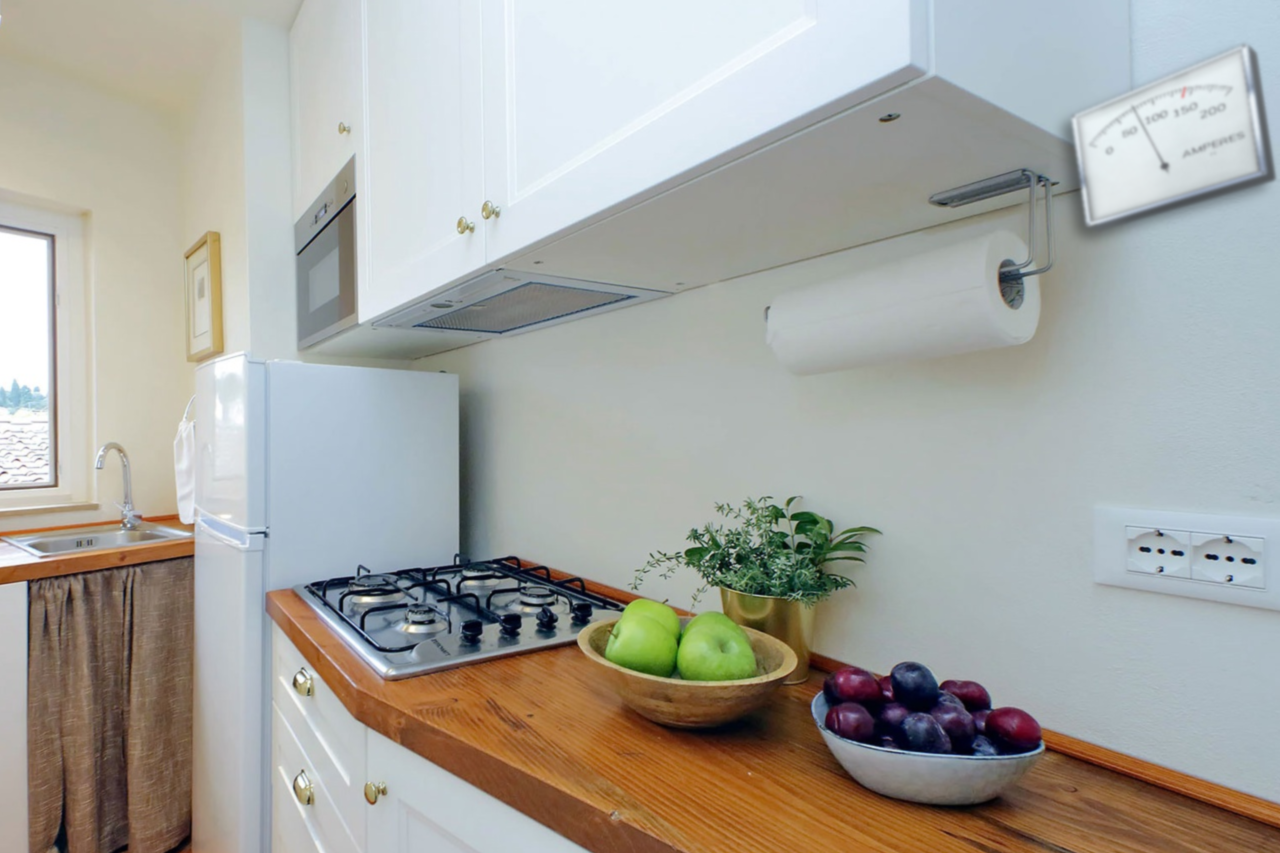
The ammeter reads 75 (A)
